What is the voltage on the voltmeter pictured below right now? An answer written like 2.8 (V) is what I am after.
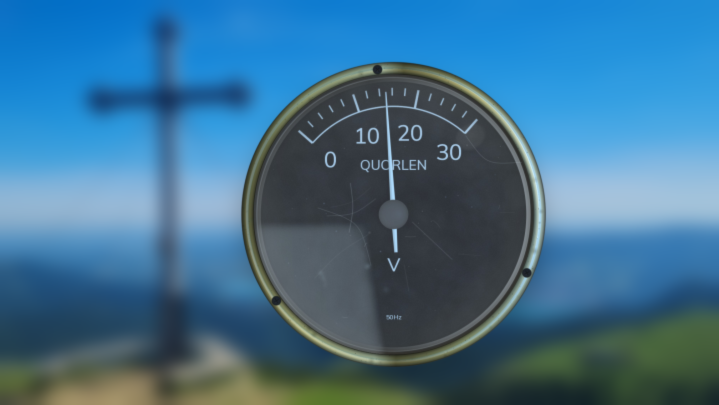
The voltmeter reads 15 (V)
